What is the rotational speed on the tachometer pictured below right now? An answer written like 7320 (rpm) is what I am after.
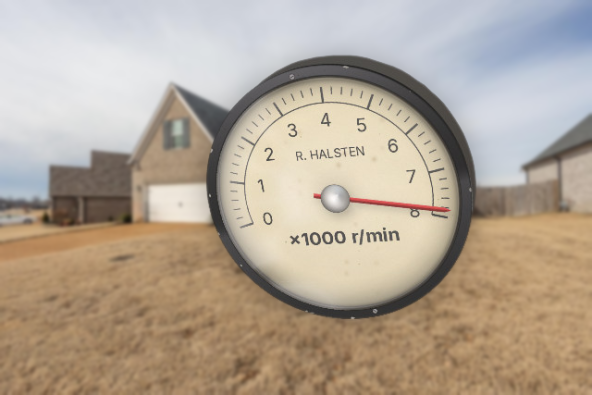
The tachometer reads 7800 (rpm)
